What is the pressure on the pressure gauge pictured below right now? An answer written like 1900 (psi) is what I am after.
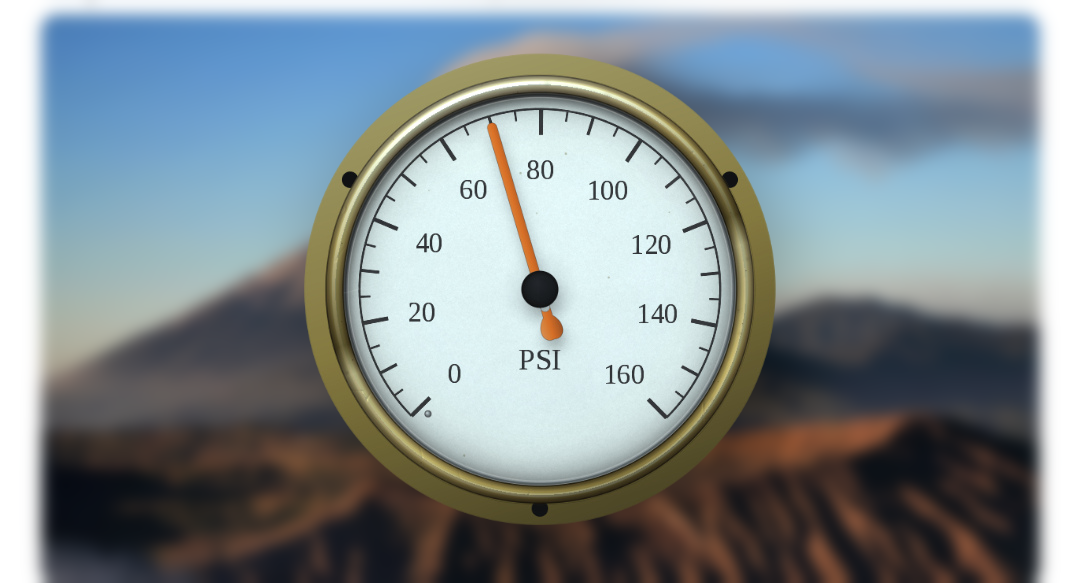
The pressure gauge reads 70 (psi)
